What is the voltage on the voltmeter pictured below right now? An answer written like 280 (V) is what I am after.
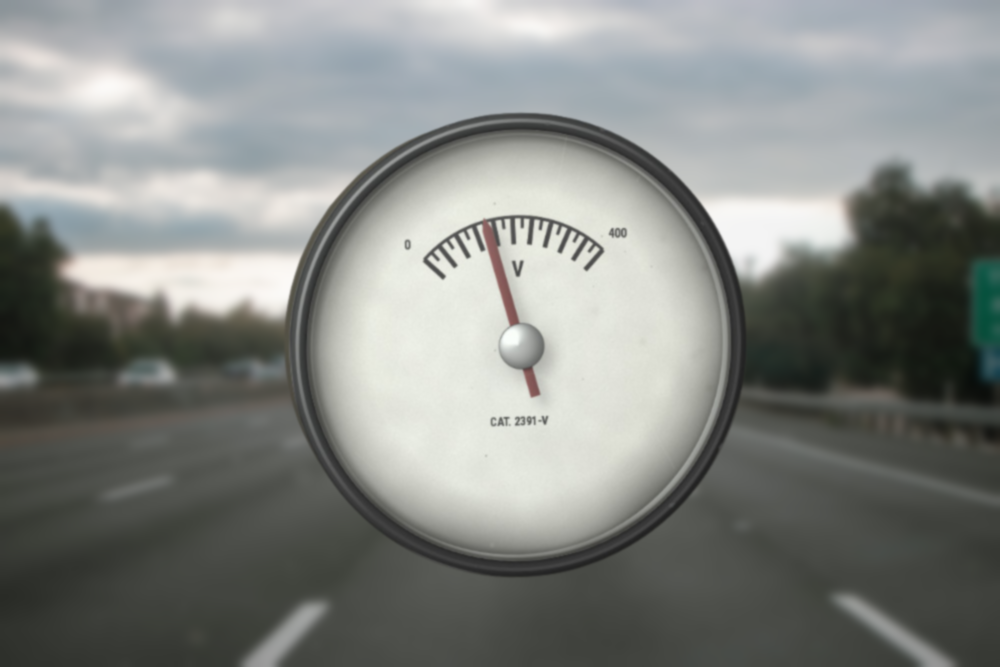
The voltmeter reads 140 (V)
